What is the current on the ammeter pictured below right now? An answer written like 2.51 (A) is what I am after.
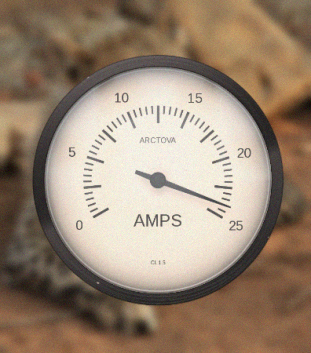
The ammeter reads 24 (A)
